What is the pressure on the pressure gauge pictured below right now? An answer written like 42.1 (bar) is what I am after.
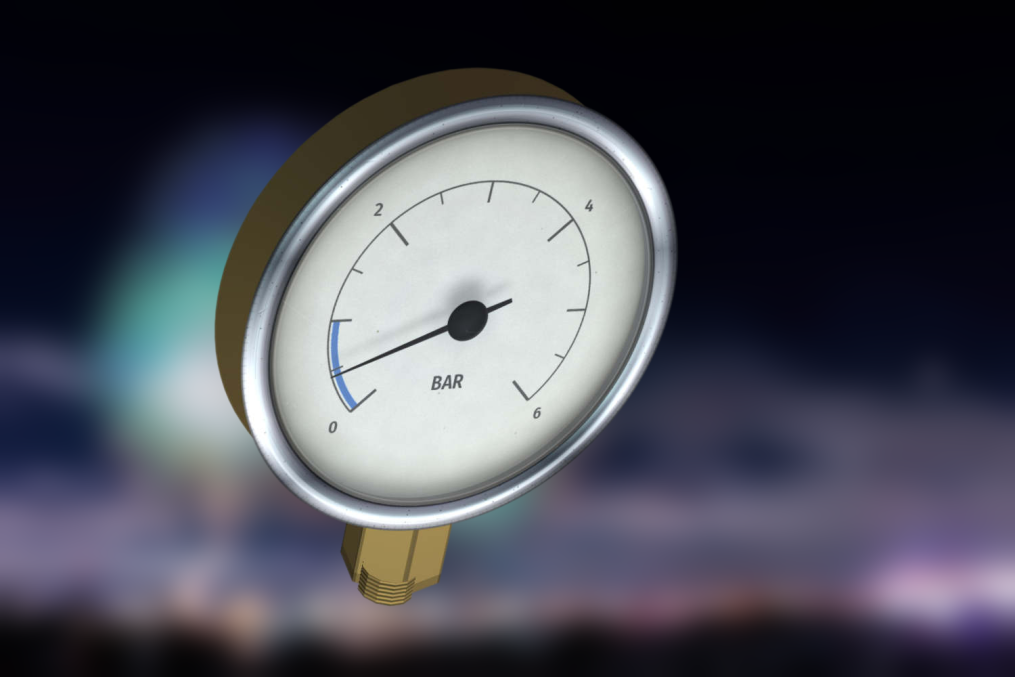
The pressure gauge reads 0.5 (bar)
